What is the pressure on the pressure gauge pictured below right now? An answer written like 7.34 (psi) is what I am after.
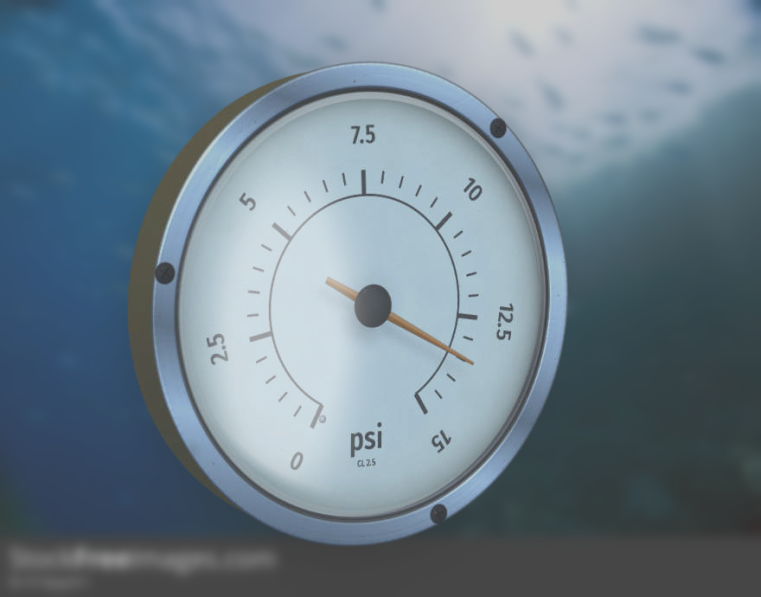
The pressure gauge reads 13.5 (psi)
